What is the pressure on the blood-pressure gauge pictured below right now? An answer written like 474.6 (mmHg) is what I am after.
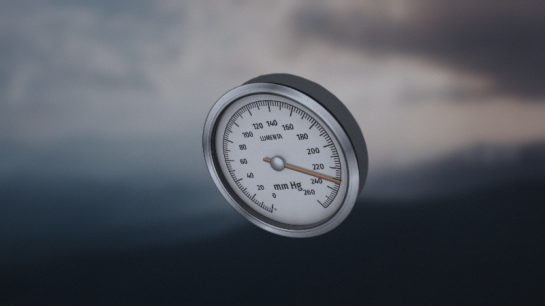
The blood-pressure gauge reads 230 (mmHg)
